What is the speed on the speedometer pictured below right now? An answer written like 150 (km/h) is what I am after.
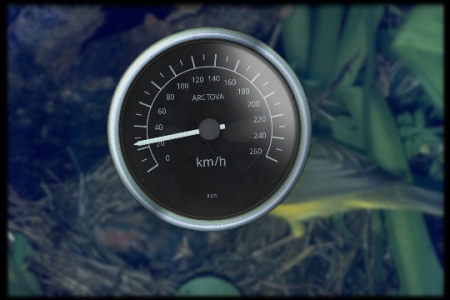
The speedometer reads 25 (km/h)
